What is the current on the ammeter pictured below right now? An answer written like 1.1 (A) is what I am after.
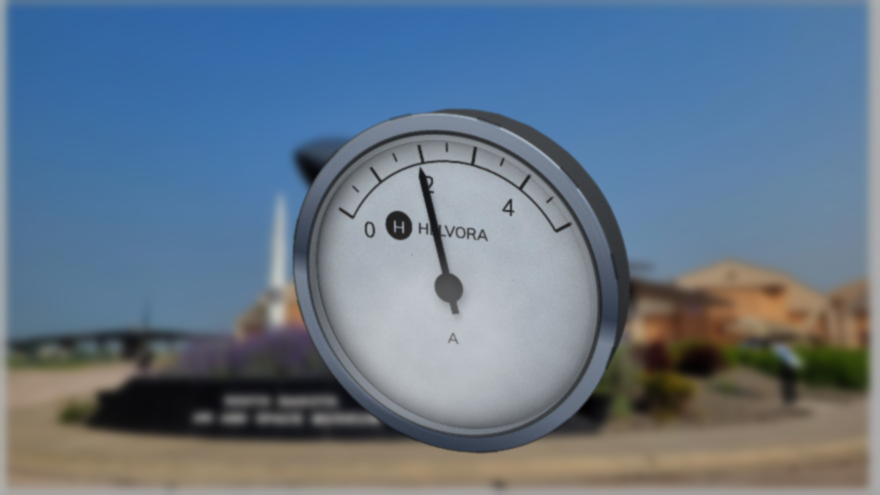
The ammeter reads 2 (A)
